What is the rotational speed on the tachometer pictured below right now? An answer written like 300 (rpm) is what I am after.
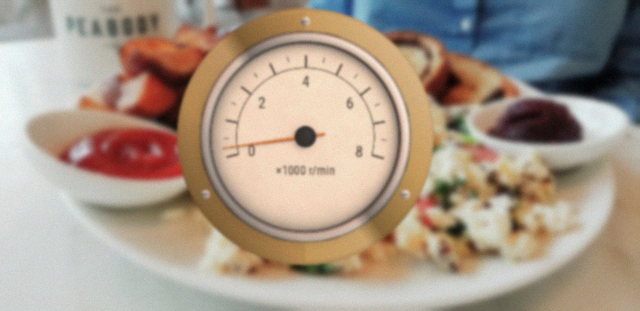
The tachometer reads 250 (rpm)
